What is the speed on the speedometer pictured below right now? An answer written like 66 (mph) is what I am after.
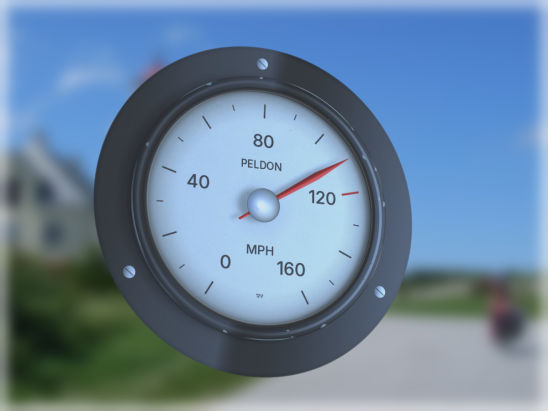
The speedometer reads 110 (mph)
